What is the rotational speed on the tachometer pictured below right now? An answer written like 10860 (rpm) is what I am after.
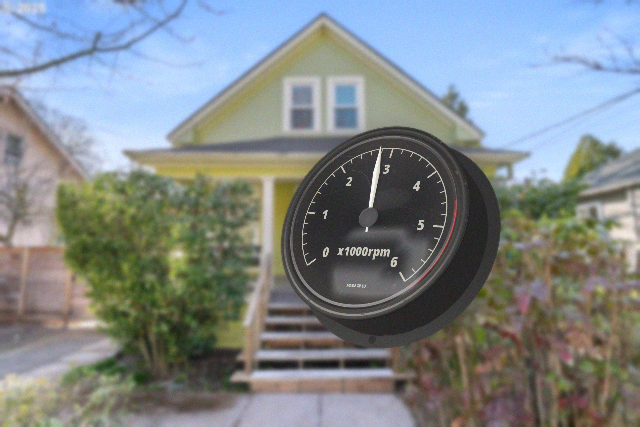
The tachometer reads 2800 (rpm)
